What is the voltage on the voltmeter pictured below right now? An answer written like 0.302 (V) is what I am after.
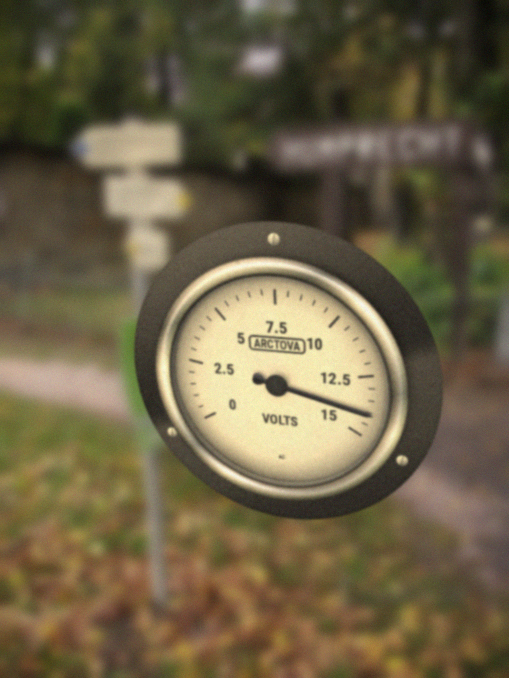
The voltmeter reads 14 (V)
